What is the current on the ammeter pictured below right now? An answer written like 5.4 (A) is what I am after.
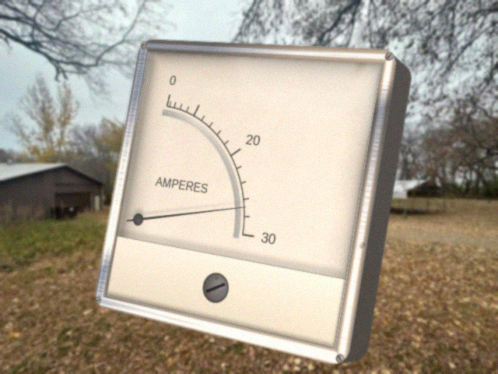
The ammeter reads 27 (A)
